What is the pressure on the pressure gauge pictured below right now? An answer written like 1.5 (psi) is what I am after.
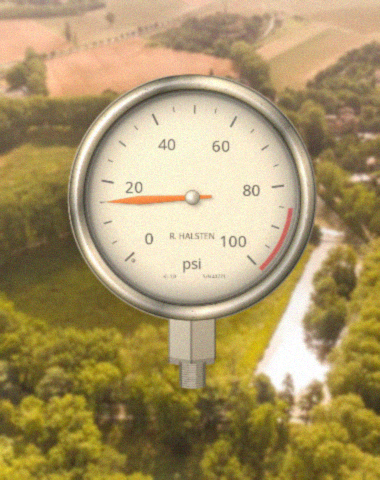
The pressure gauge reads 15 (psi)
